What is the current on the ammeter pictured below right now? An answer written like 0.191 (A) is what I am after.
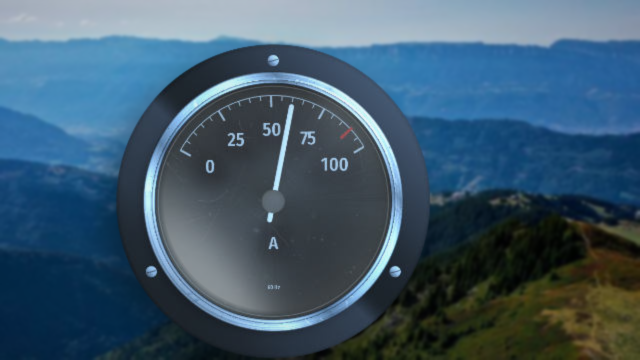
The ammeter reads 60 (A)
